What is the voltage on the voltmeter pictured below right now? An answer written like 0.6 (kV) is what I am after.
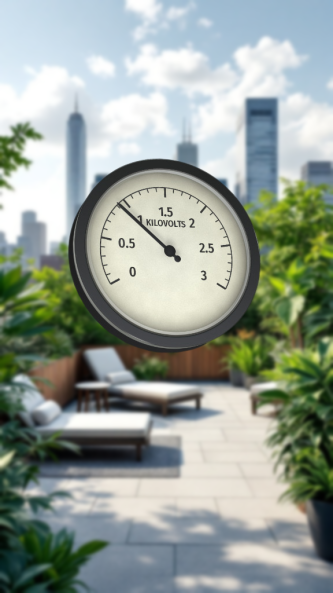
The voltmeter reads 0.9 (kV)
